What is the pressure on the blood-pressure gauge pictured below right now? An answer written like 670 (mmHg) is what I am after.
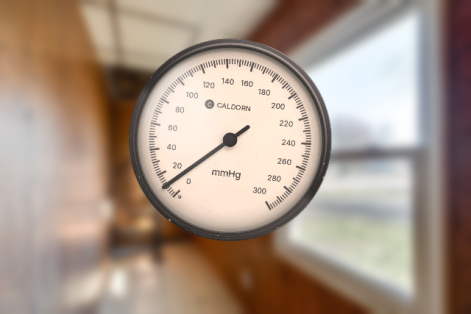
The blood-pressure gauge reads 10 (mmHg)
